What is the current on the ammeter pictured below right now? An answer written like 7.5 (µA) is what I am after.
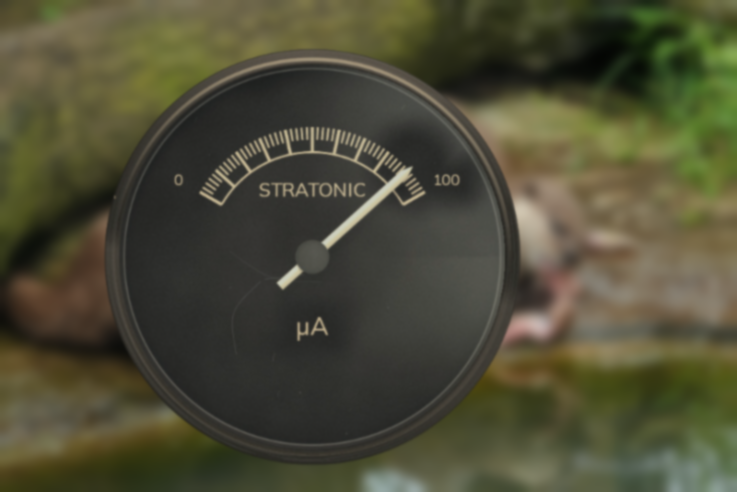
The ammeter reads 90 (µA)
